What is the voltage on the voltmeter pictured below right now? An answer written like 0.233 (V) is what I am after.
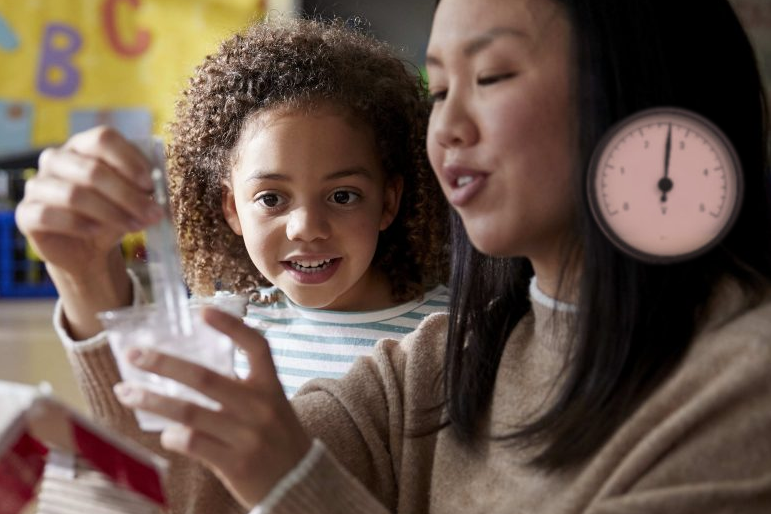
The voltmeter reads 2.6 (V)
